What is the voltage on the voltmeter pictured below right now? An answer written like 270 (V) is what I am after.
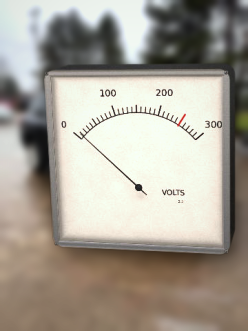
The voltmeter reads 10 (V)
